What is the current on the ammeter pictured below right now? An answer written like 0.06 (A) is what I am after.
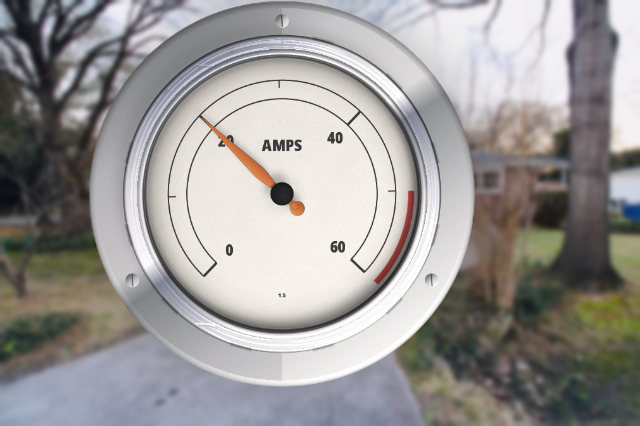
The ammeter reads 20 (A)
